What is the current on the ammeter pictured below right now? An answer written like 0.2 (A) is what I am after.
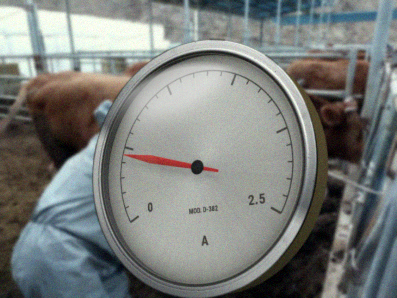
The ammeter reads 0.45 (A)
